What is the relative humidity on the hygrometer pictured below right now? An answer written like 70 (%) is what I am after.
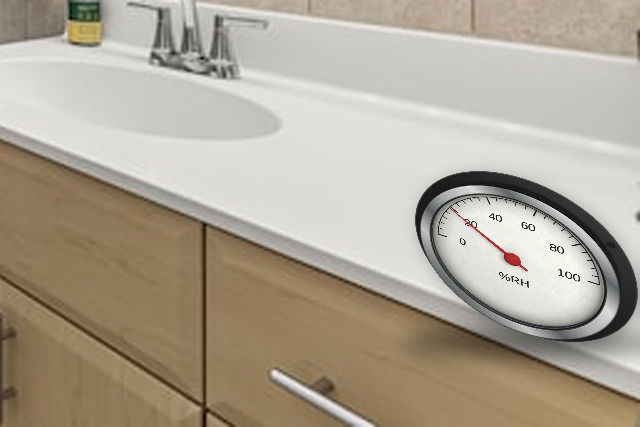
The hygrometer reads 20 (%)
